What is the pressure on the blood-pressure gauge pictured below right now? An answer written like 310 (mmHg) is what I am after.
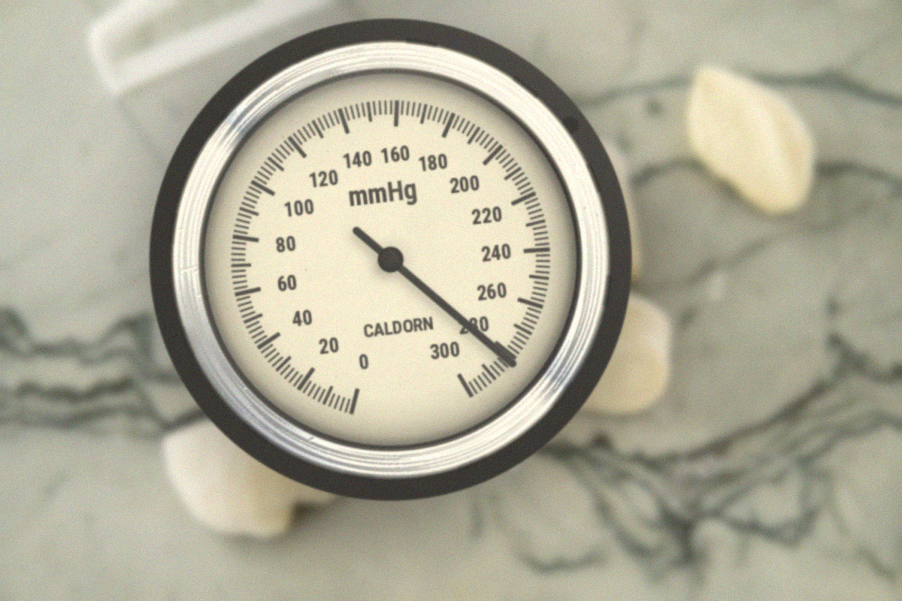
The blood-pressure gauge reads 282 (mmHg)
